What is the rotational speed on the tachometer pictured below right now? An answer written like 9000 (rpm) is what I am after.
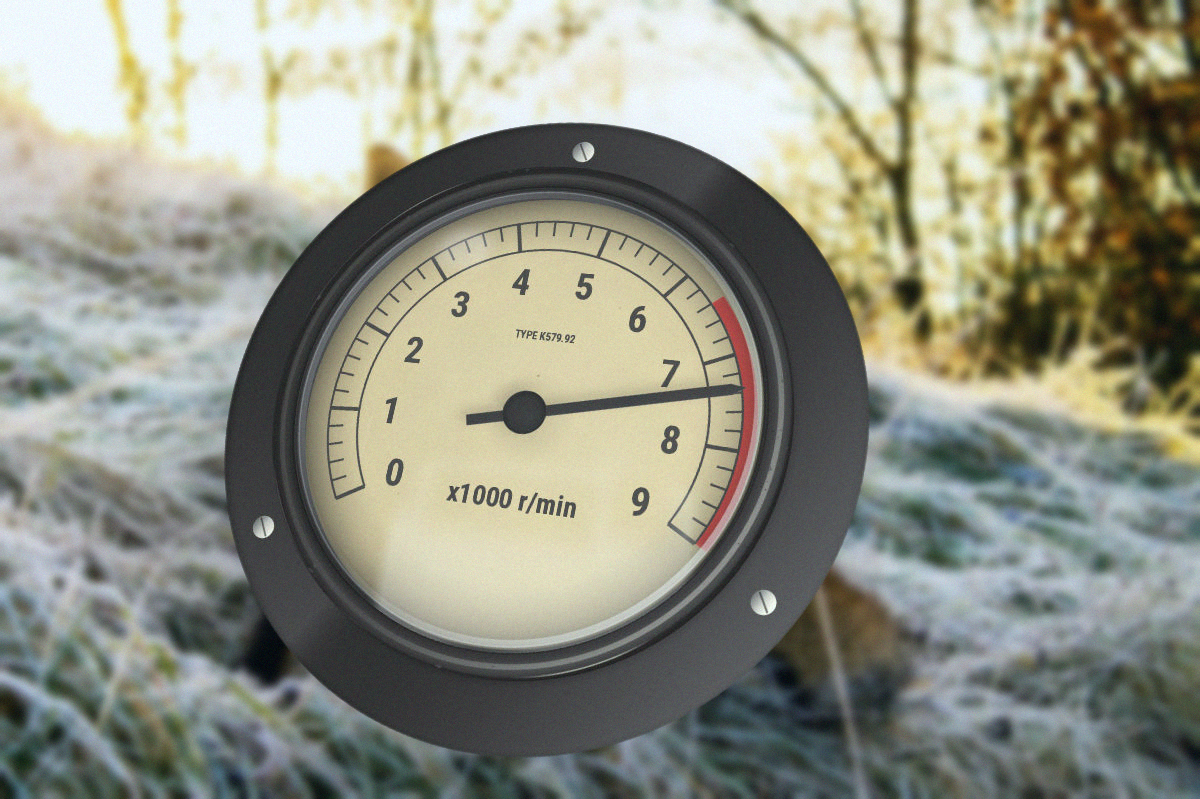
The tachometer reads 7400 (rpm)
